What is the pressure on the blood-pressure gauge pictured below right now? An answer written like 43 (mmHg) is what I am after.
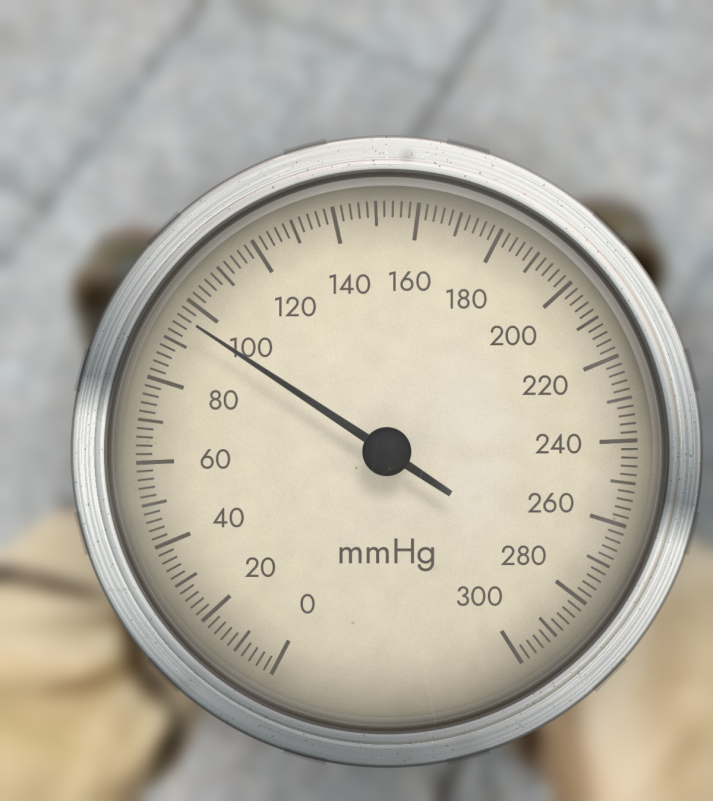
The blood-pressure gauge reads 96 (mmHg)
